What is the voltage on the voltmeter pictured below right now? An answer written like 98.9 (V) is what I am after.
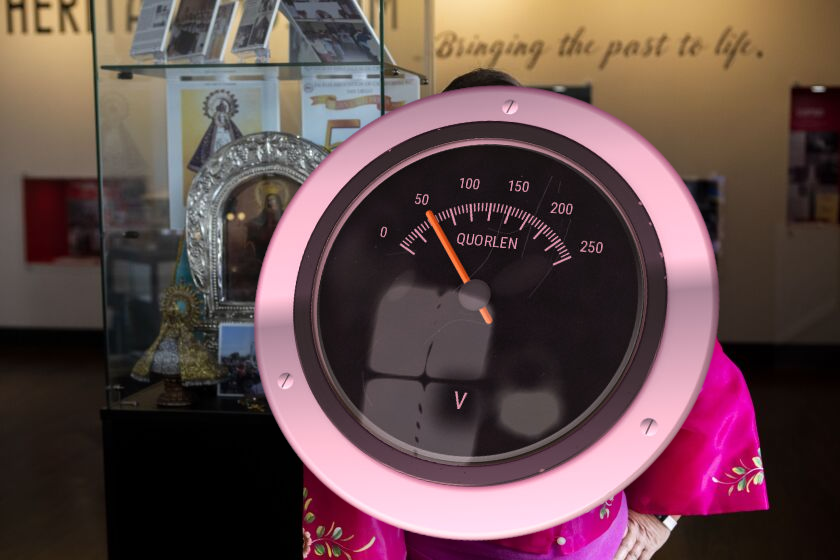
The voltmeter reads 50 (V)
